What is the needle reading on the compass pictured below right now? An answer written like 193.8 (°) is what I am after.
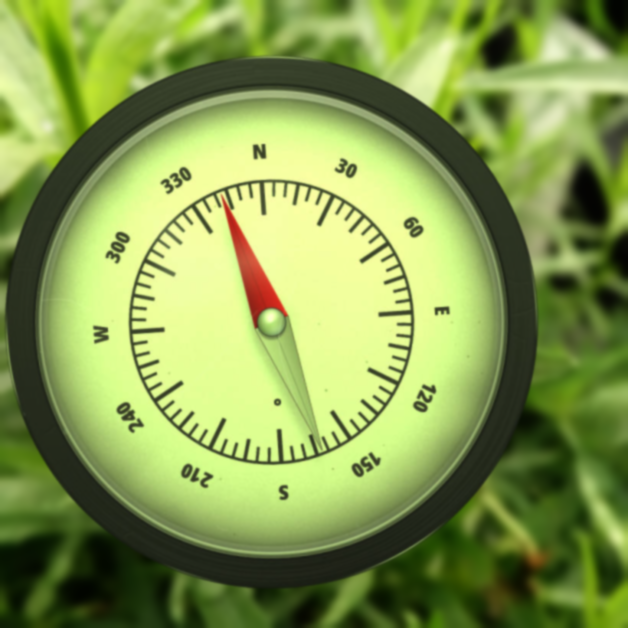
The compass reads 342.5 (°)
